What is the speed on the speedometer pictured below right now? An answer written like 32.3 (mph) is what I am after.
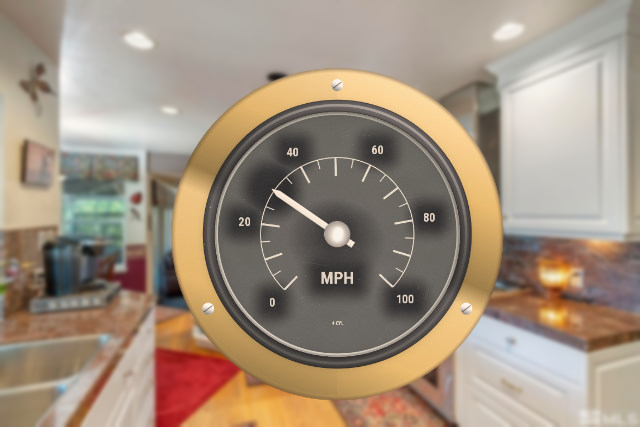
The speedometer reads 30 (mph)
